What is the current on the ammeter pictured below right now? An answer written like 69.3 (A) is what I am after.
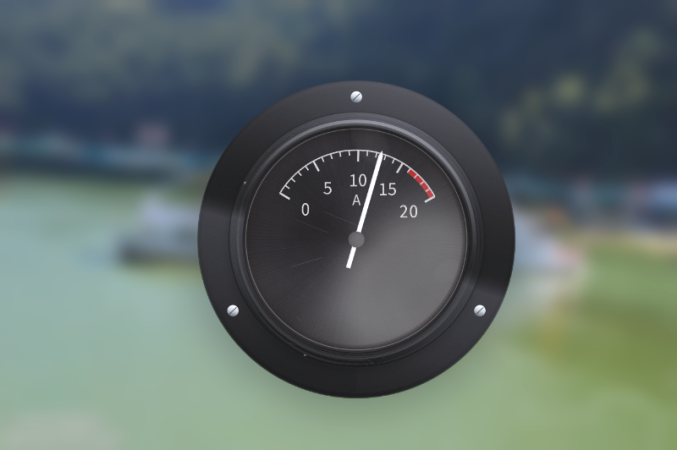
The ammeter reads 12.5 (A)
